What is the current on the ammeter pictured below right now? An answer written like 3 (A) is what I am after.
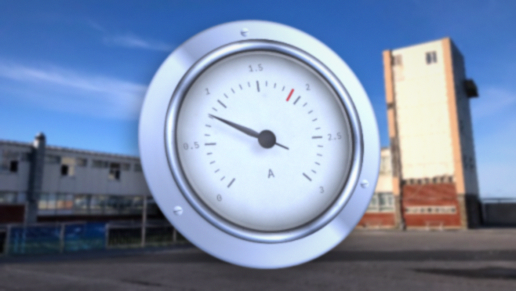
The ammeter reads 0.8 (A)
